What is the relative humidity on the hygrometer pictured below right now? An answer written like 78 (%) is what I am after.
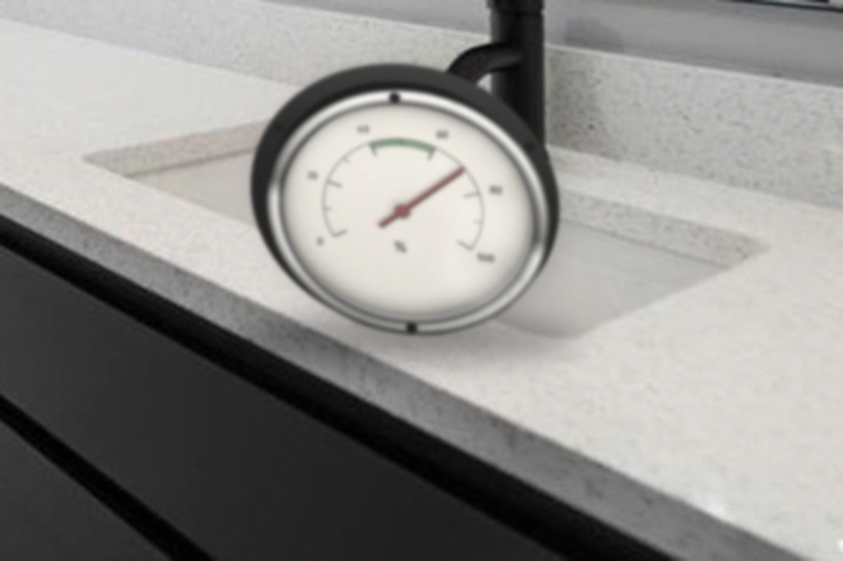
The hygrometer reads 70 (%)
